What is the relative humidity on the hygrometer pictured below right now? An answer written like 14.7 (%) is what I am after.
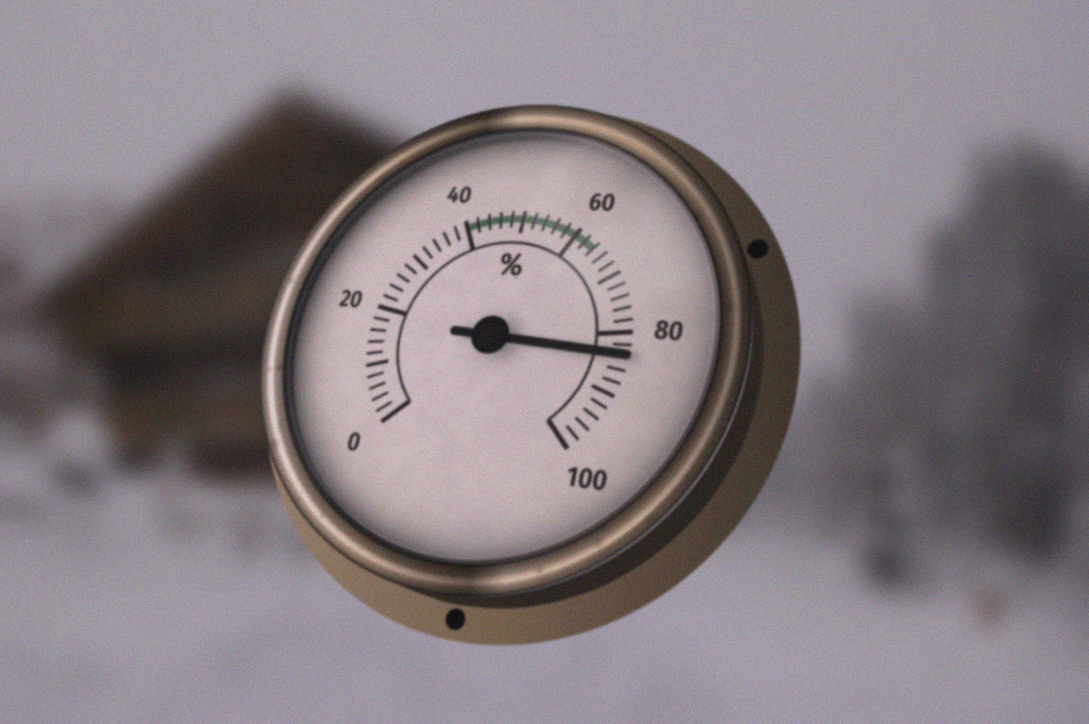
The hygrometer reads 84 (%)
